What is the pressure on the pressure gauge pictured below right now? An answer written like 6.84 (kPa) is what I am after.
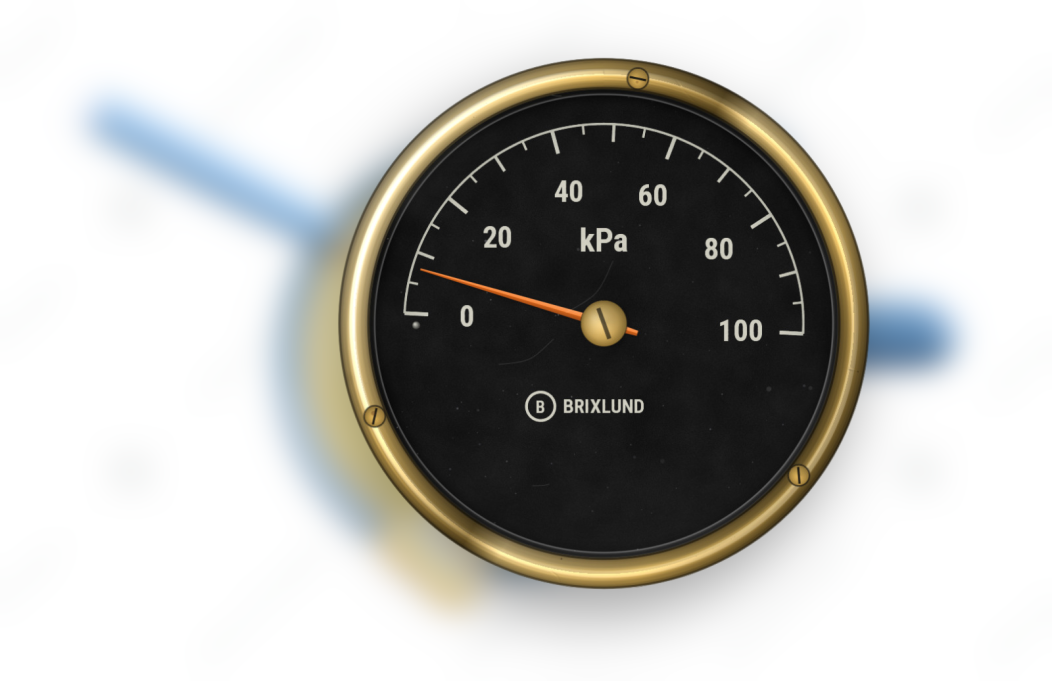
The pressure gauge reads 7.5 (kPa)
